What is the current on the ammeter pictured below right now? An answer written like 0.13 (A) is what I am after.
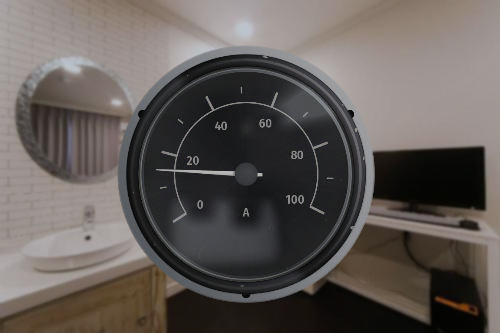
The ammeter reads 15 (A)
